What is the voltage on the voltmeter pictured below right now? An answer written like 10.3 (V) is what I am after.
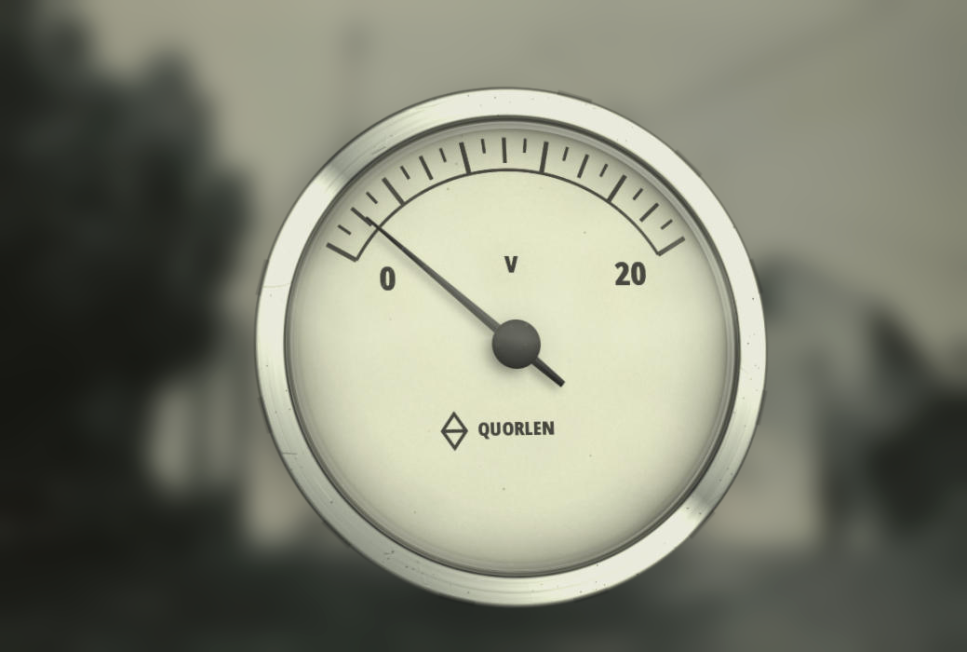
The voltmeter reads 2 (V)
